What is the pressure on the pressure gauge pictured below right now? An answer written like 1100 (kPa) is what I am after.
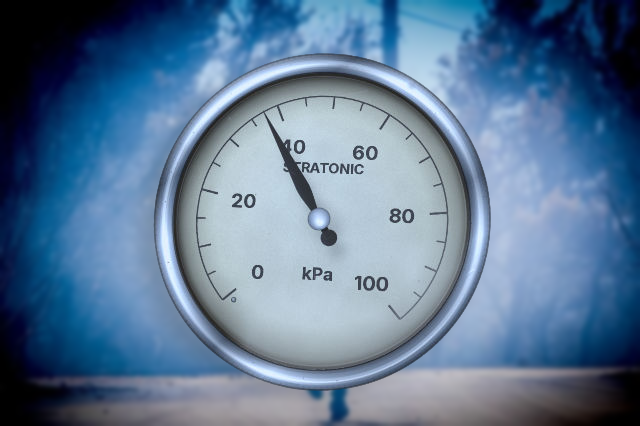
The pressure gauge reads 37.5 (kPa)
